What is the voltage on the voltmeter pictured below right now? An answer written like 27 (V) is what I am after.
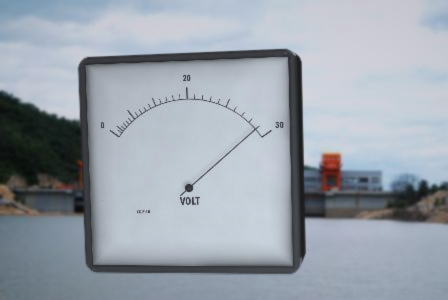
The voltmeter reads 29 (V)
